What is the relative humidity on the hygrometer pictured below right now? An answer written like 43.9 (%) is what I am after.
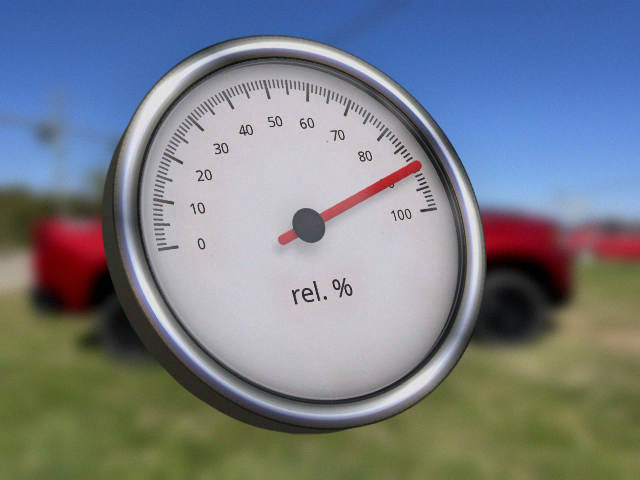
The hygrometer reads 90 (%)
